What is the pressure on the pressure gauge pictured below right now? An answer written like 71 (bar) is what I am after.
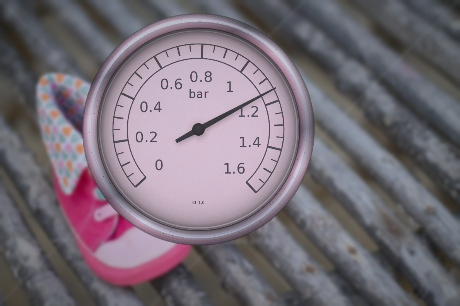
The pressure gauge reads 1.15 (bar)
